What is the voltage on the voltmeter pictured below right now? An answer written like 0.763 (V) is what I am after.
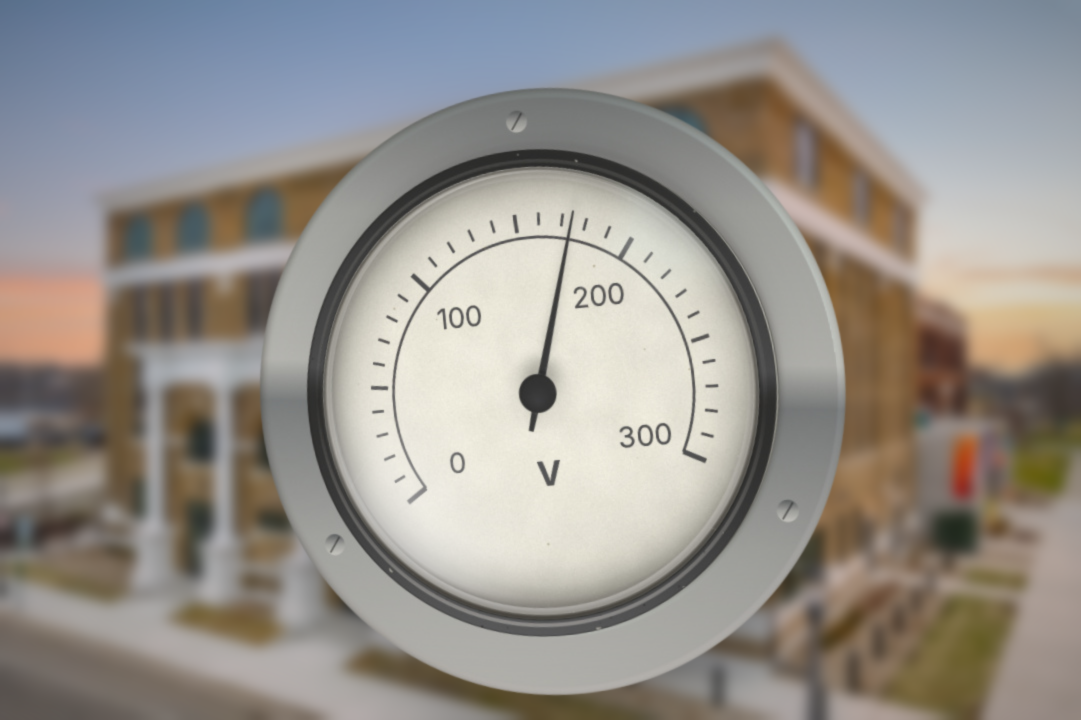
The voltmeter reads 175 (V)
